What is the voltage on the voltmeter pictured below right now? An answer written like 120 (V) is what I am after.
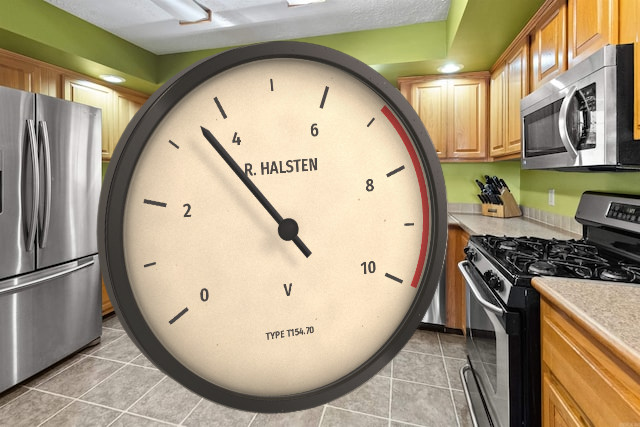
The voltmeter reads 3.5 (V)
